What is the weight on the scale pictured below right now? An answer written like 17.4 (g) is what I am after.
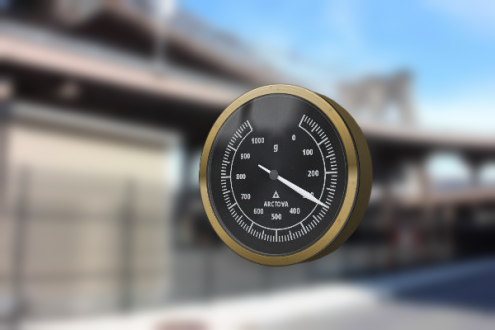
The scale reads 300 (g)
